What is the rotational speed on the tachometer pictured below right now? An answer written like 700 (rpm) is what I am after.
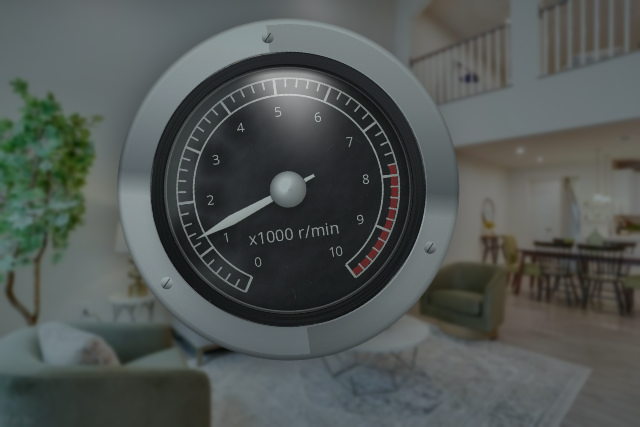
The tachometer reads 1300 (rpm)
